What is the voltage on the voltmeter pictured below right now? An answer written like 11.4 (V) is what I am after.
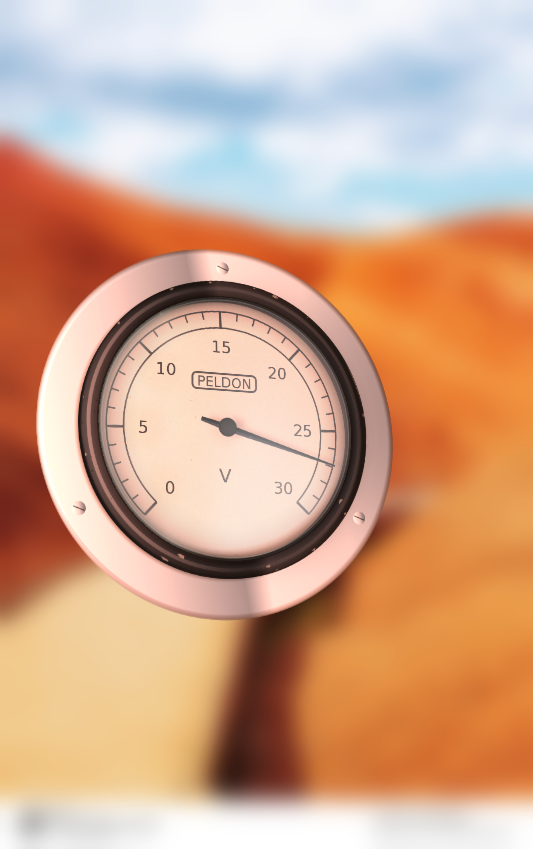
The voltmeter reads 27 (V)
